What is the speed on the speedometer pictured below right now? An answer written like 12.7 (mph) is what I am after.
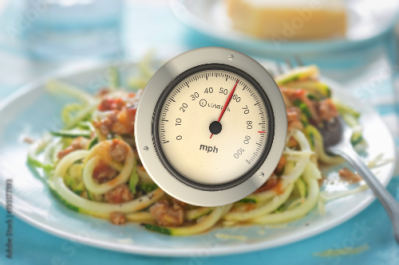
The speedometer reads 55 (mph)
